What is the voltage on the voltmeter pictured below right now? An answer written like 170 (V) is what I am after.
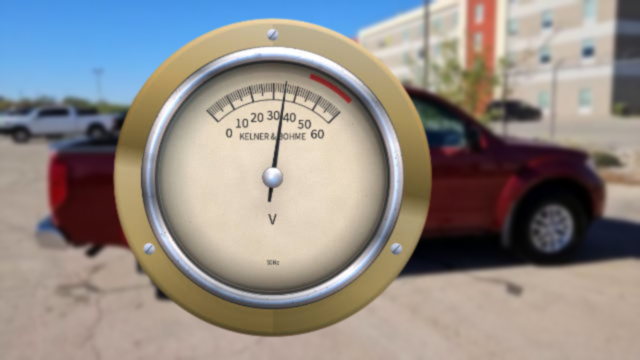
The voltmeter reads 35 (V)
